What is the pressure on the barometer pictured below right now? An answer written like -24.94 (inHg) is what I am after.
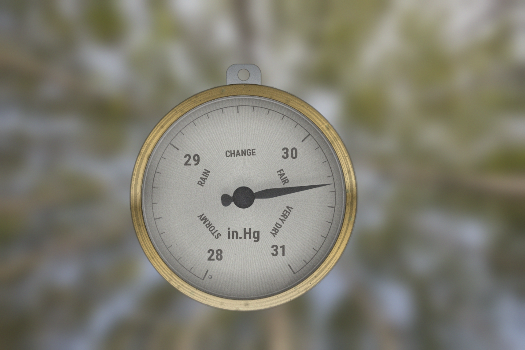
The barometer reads 30.35 (inHg)
